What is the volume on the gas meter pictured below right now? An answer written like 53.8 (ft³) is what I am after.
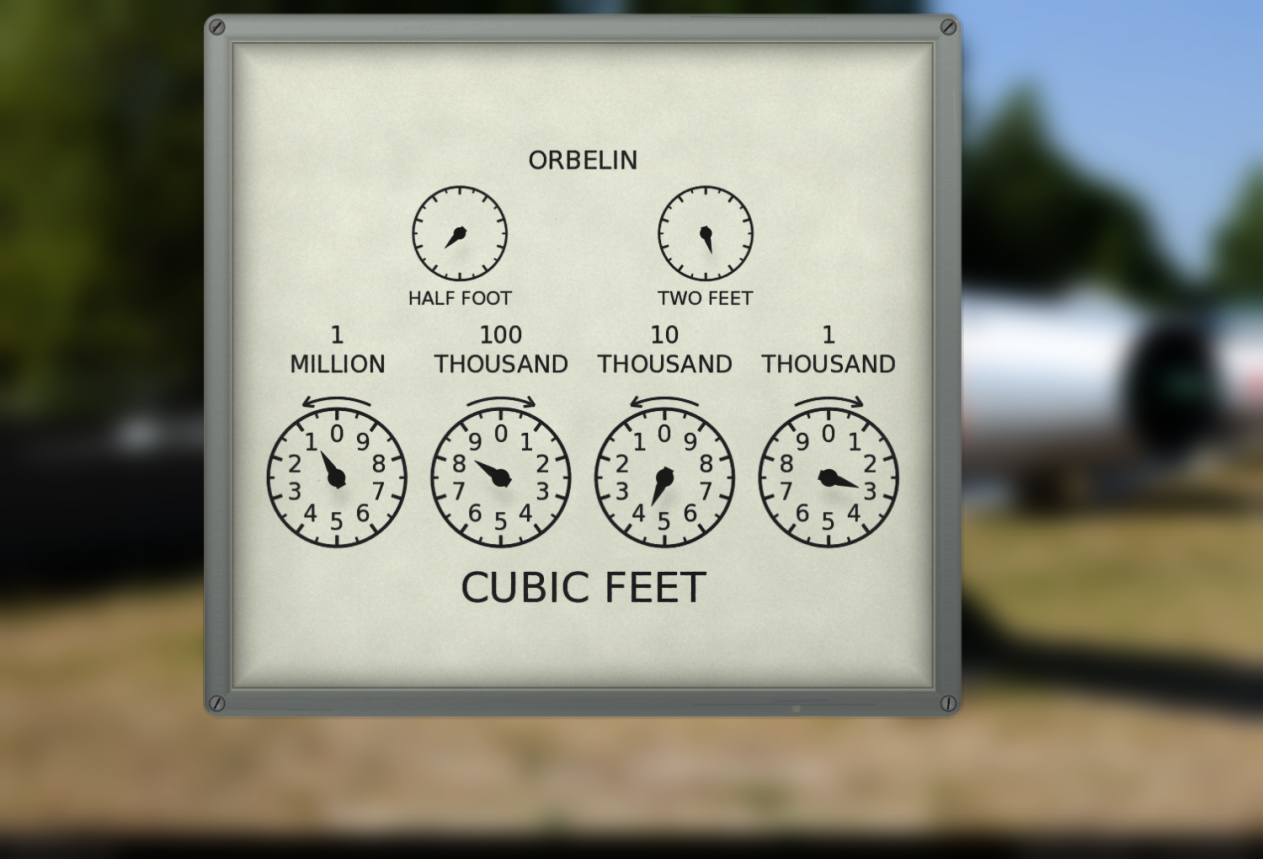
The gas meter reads 84300 (ft³)
